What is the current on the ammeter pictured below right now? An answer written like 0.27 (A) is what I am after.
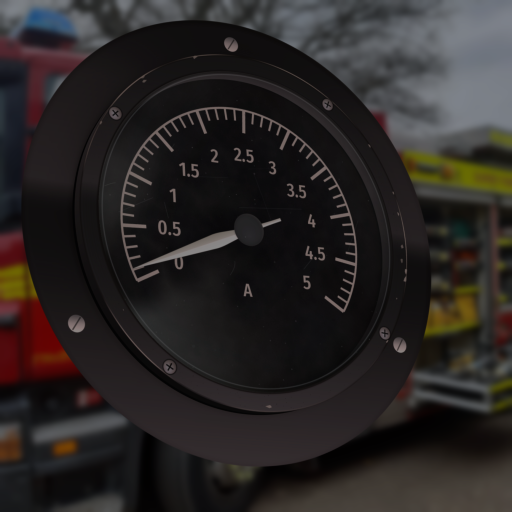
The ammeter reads 0.1 (A)
